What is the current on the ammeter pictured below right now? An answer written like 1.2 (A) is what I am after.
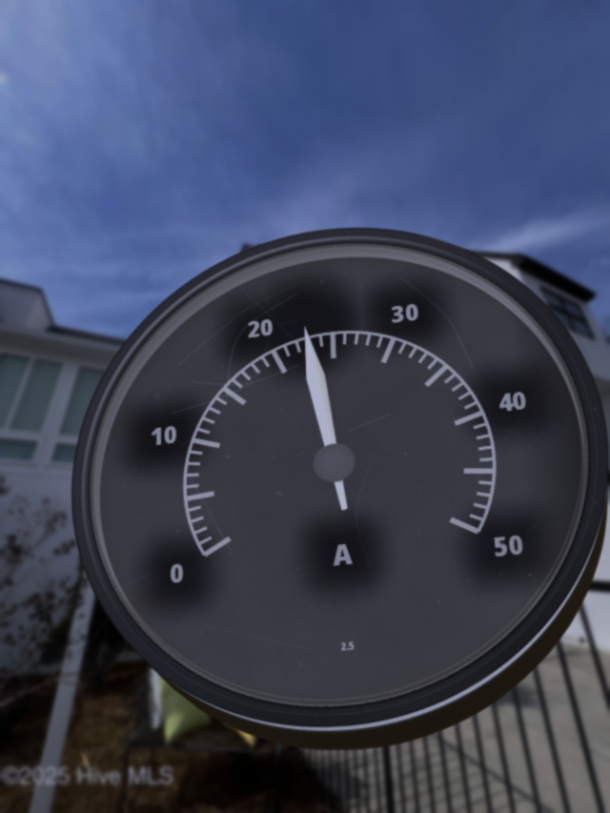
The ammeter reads 23 (A)
